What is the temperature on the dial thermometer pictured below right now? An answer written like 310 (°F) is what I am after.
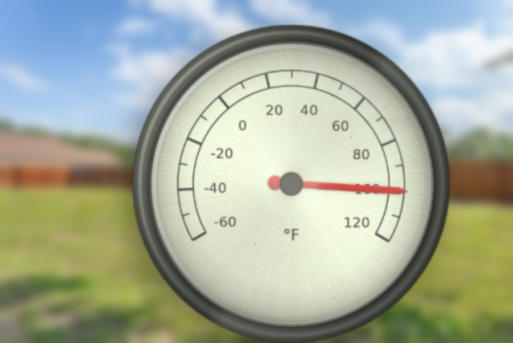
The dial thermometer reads 100 (°F)
